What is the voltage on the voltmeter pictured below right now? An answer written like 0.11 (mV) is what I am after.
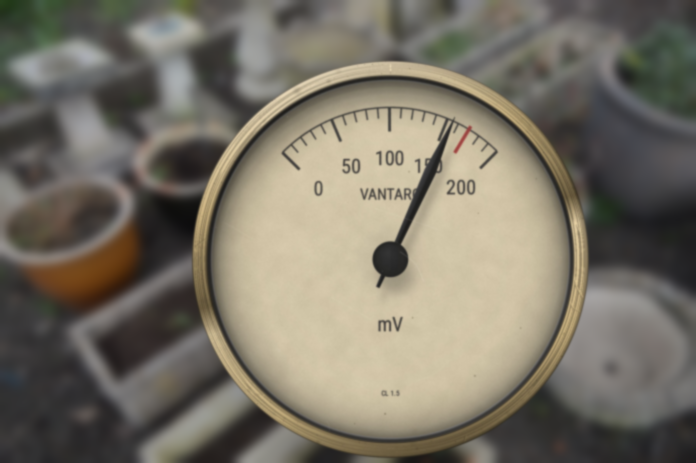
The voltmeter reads 155 (mV)
